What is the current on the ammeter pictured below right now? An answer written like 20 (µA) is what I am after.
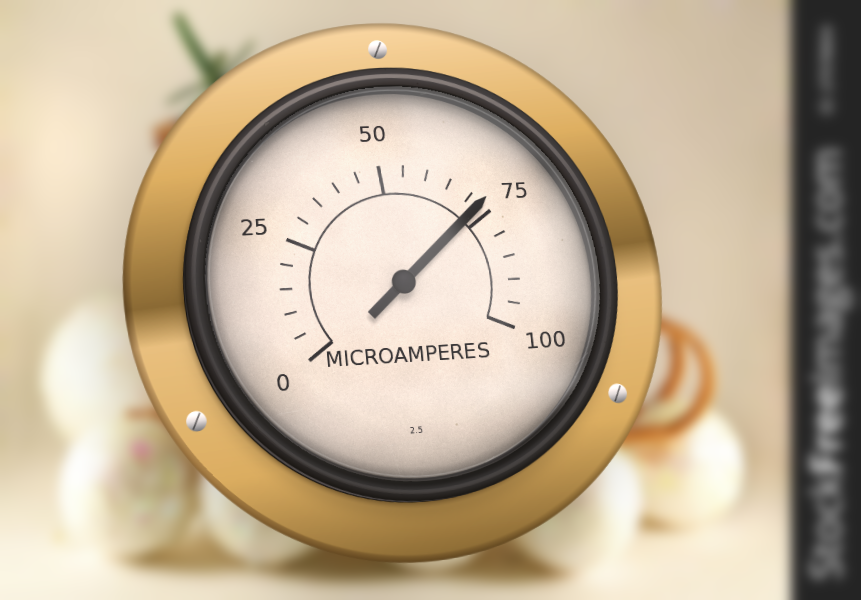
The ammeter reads 72.5 (µA)
